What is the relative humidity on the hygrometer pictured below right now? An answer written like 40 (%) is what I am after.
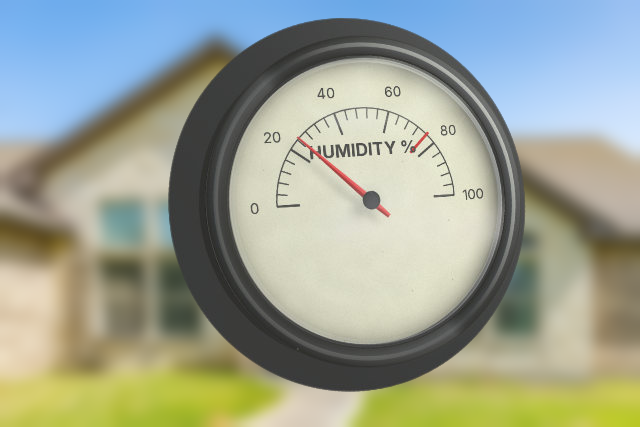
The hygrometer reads 24 (%)
